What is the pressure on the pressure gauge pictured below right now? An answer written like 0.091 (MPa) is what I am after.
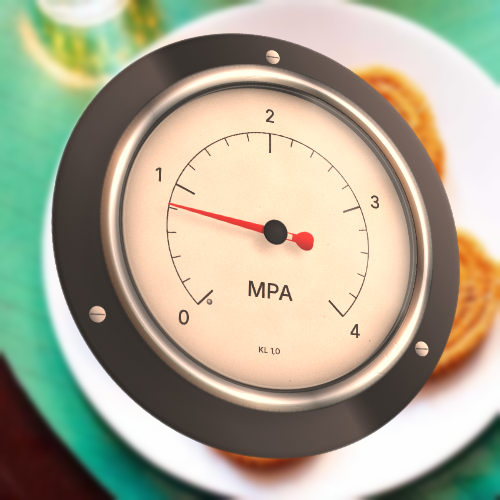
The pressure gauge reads 0.8 (MPa)
